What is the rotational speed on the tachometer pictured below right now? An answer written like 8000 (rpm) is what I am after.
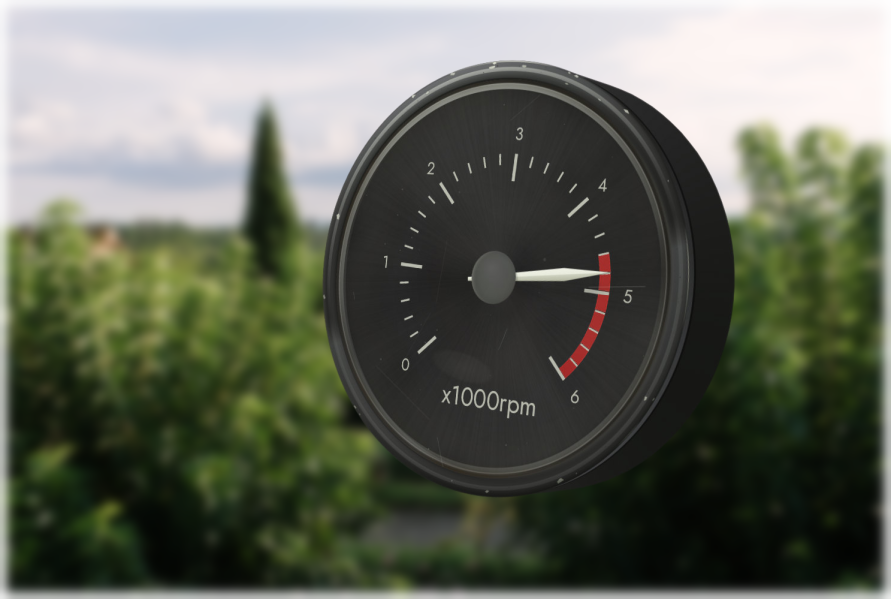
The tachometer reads 4800 (rpm)
